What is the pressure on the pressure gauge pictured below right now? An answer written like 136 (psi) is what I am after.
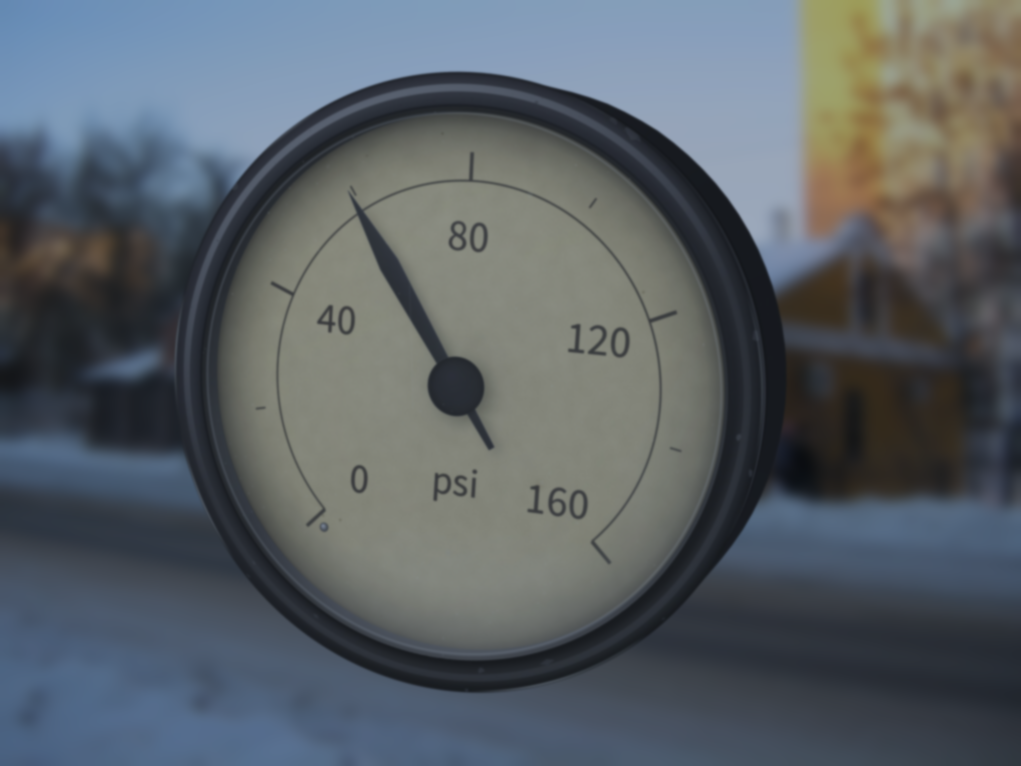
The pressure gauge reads 60 (psi)
